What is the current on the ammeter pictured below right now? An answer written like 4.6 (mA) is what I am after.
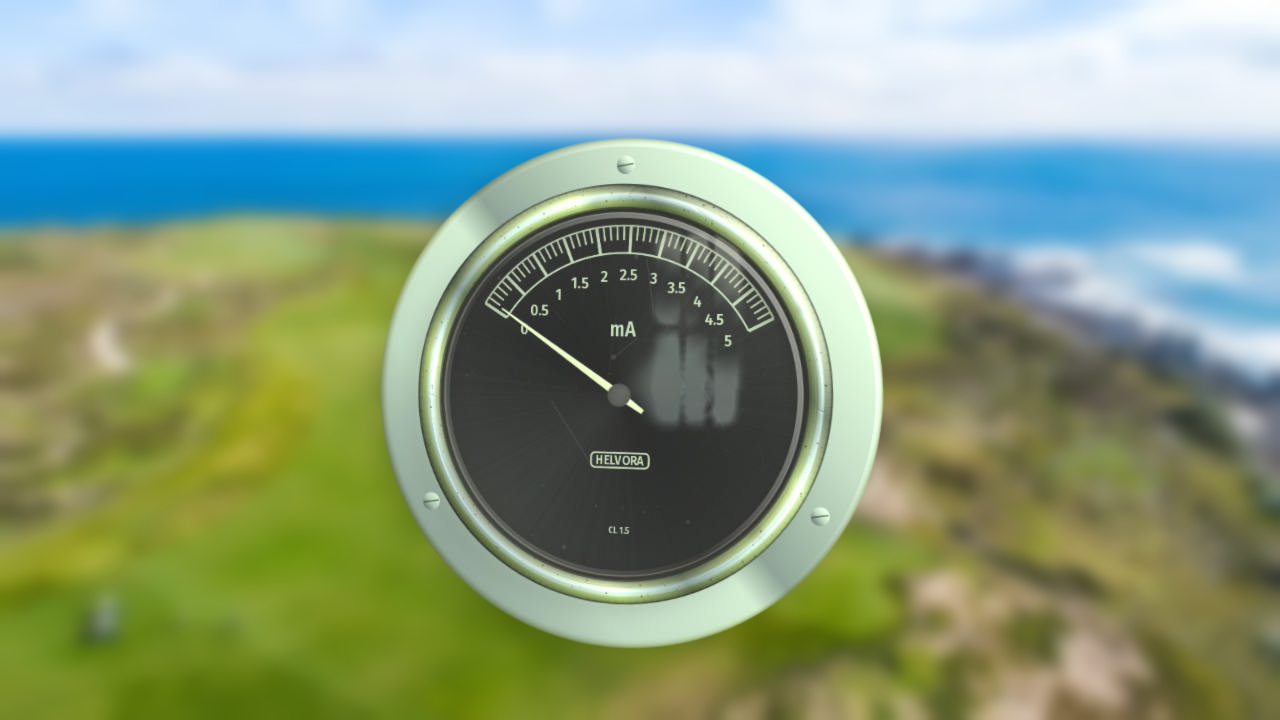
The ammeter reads 0.1 (mA)
